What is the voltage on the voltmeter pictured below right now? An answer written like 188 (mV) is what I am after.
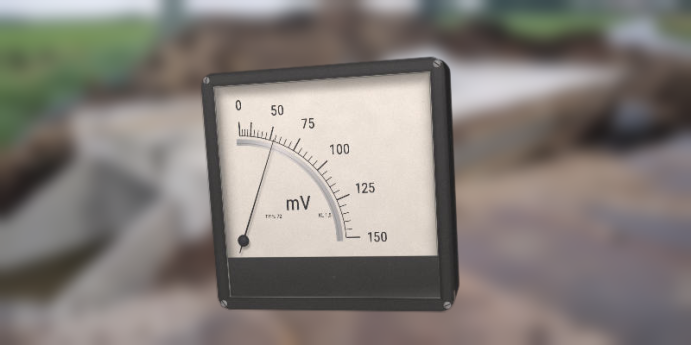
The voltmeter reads 55 (mV)
